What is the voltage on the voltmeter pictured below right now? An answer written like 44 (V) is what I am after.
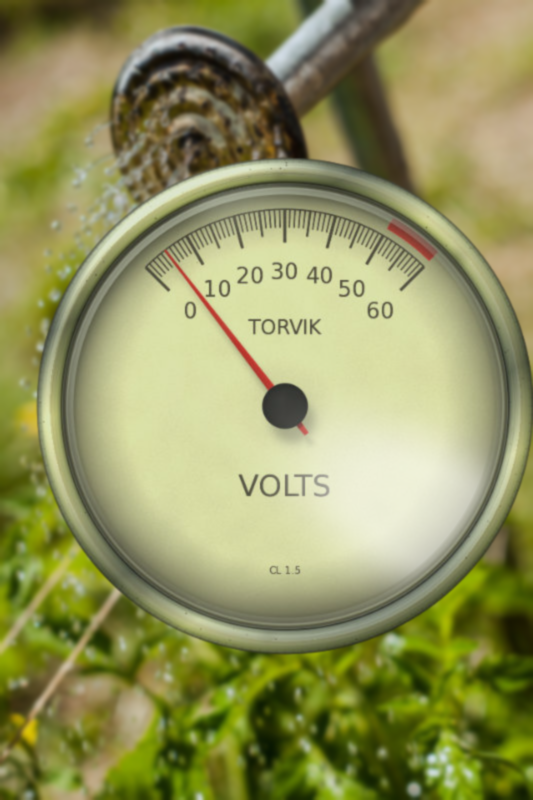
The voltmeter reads 5 (V)
